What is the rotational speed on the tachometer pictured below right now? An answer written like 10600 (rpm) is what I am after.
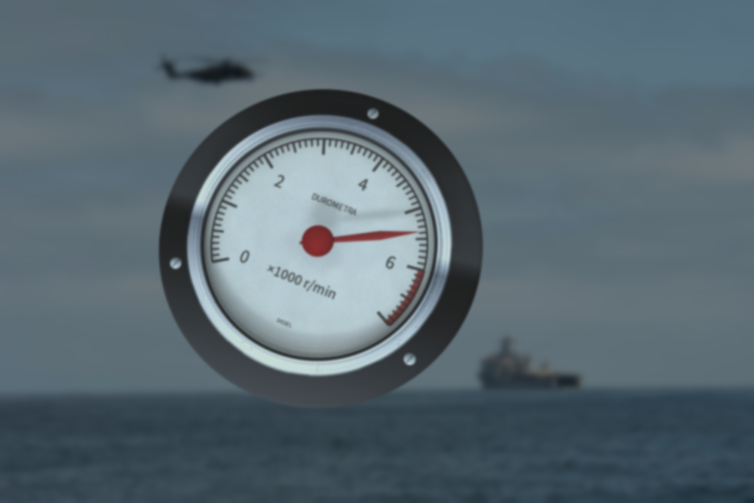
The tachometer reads 5400 (rpm)
